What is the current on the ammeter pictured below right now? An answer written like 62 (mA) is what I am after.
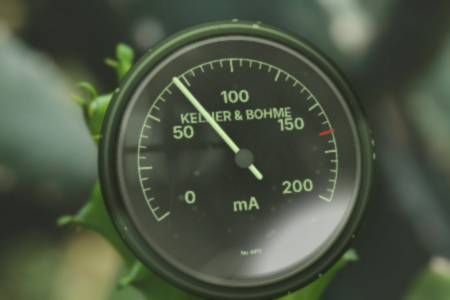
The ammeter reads 70 (mA)
